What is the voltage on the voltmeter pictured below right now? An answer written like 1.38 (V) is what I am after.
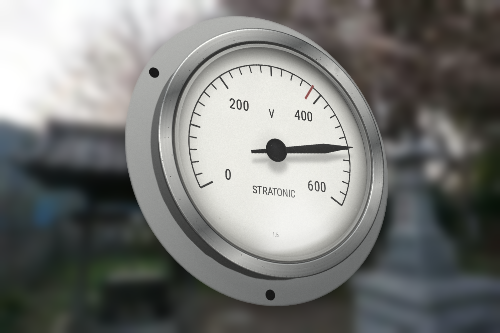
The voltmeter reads 500 (V)
